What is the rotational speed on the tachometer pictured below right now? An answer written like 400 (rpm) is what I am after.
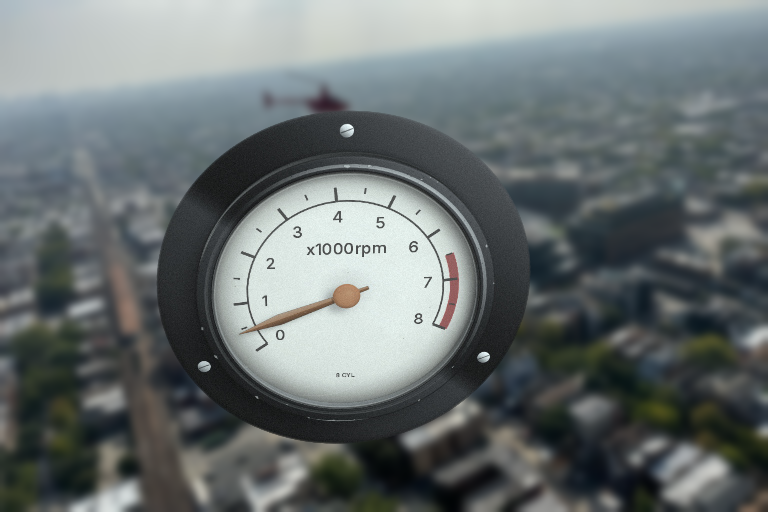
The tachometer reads 500 (rpm)
